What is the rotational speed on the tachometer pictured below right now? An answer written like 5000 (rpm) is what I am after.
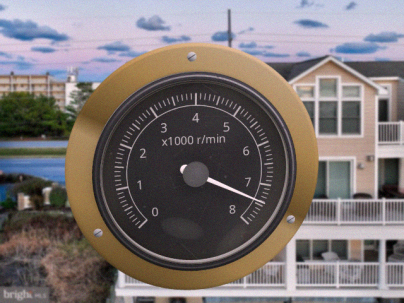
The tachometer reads 7400 (rpm)
